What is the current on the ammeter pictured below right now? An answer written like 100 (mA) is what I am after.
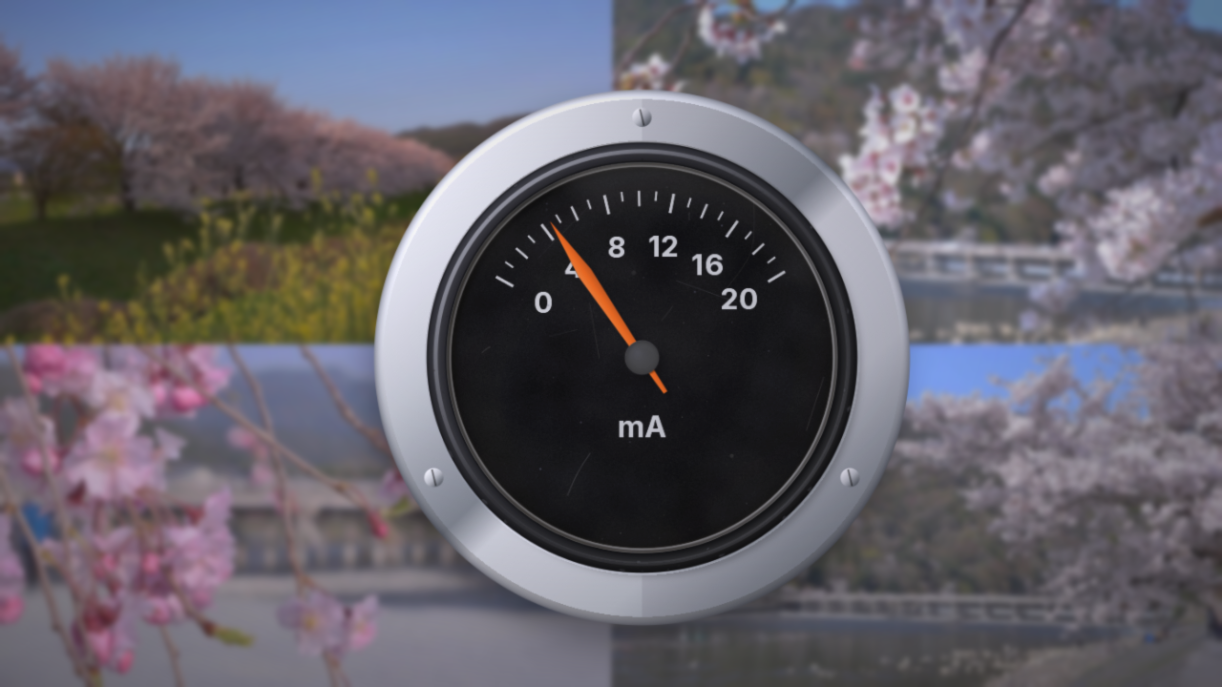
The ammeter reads 4.5 (mA)
